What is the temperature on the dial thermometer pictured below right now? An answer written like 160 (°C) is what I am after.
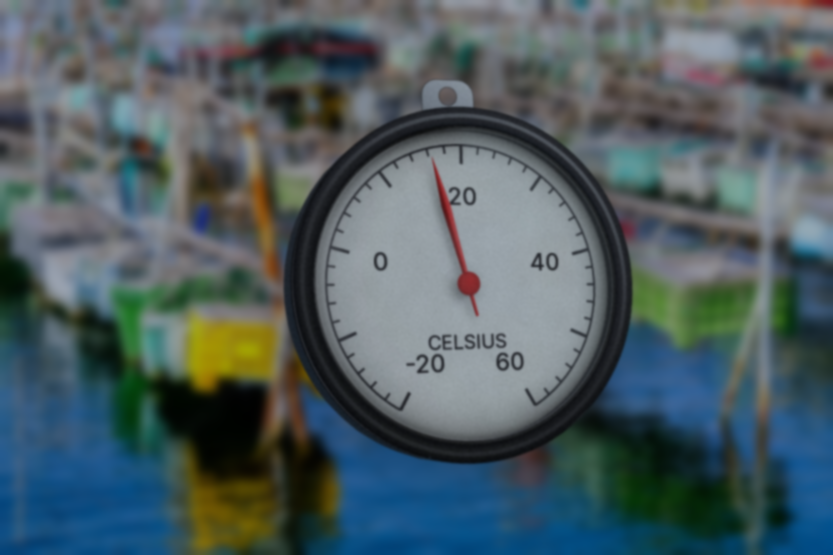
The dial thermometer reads 16 (°C)
